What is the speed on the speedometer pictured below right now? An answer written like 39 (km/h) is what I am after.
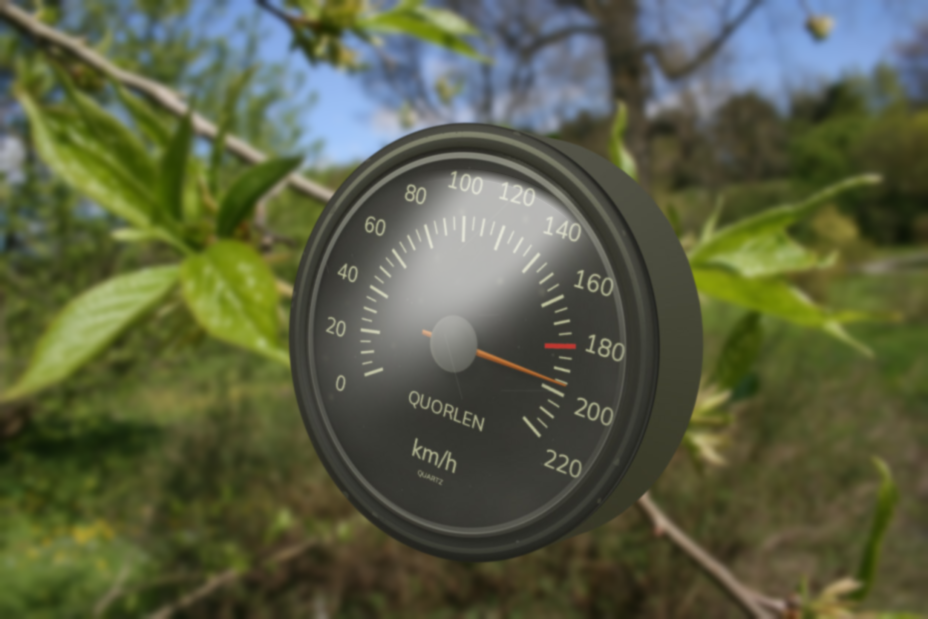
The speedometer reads 195 (km/h)
